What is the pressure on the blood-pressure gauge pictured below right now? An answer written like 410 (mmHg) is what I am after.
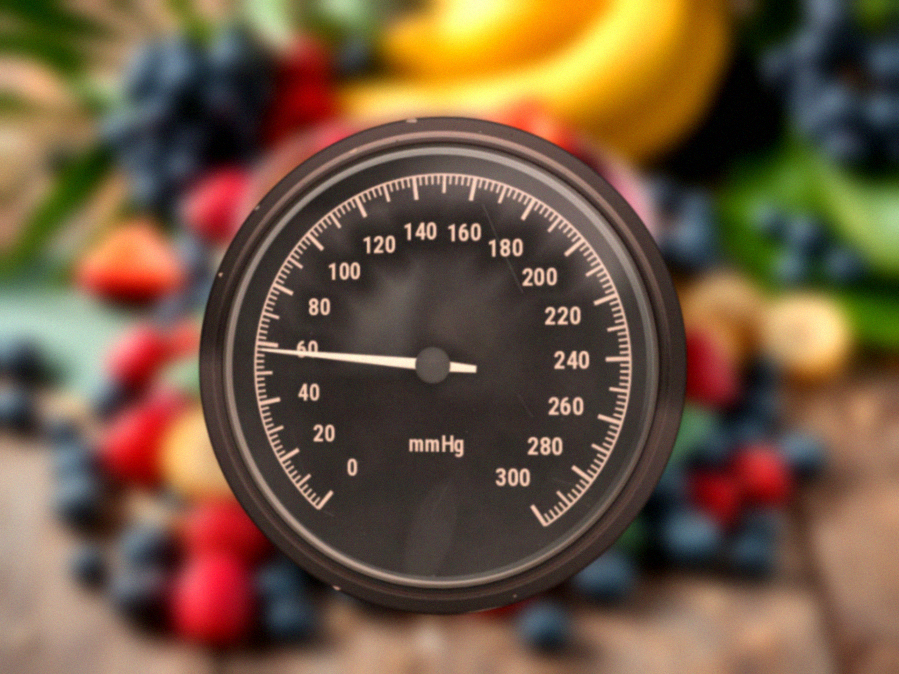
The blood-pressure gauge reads 58 (mmHg)
